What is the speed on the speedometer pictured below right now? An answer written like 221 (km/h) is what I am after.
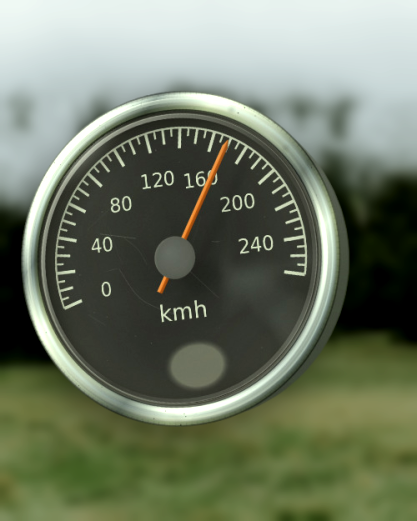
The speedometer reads 170 (km/h)
